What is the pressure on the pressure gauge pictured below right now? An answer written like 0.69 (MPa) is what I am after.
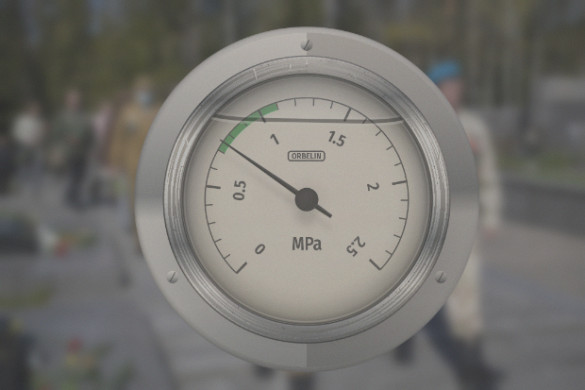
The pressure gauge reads 0.75 (MPa)
